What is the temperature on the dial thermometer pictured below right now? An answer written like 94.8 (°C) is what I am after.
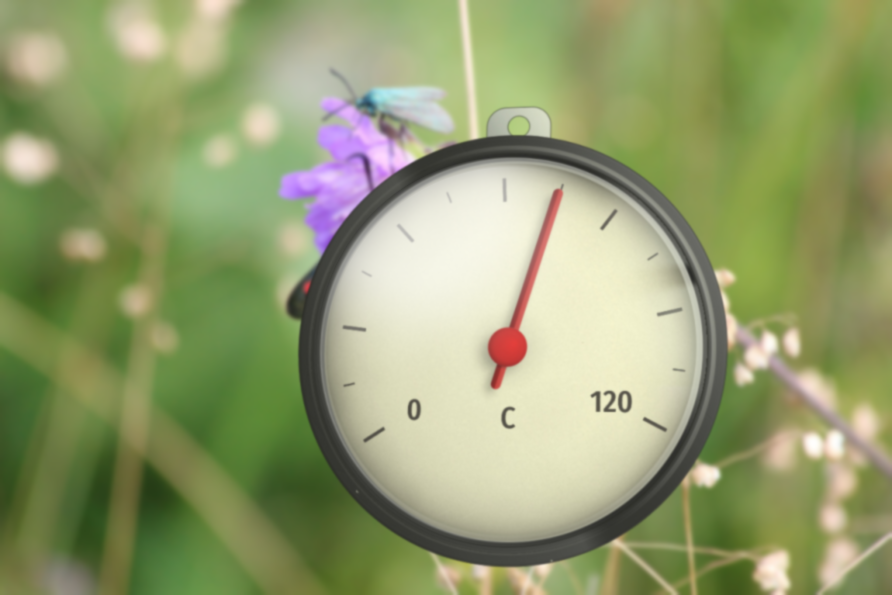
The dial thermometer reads 70 (°C)
